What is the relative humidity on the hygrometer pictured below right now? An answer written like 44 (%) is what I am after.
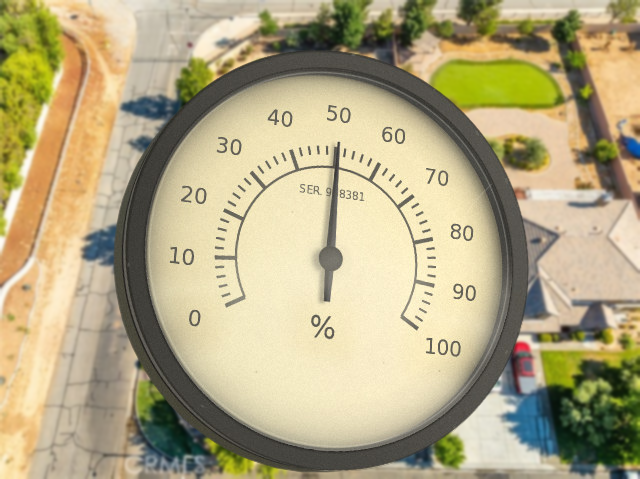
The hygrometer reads 50 (%)
